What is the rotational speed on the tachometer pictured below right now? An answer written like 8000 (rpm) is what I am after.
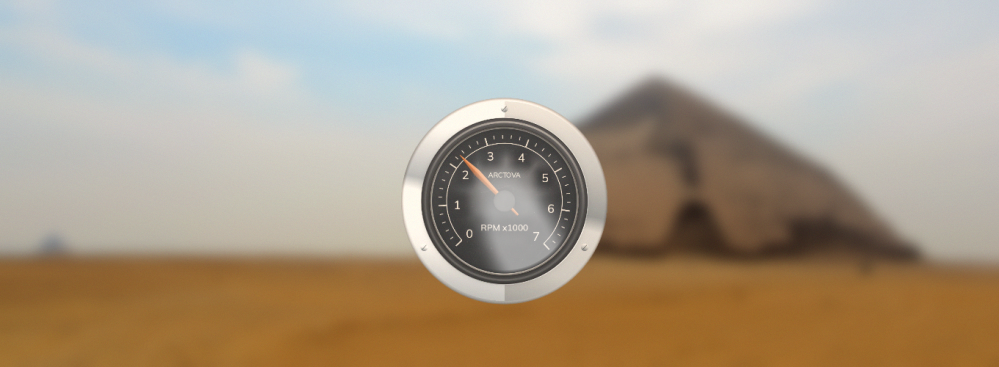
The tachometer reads 2300 (rpm)
